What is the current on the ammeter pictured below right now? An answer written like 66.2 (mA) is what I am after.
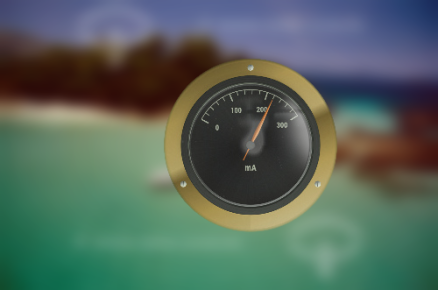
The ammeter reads 220 (mA)
